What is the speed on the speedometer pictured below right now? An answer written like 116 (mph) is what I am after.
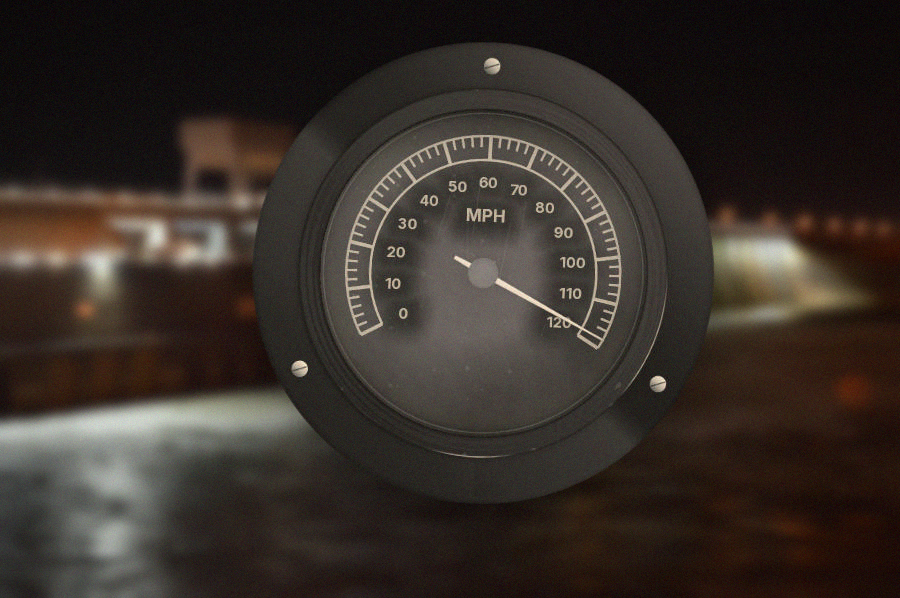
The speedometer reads 118 (mph)
